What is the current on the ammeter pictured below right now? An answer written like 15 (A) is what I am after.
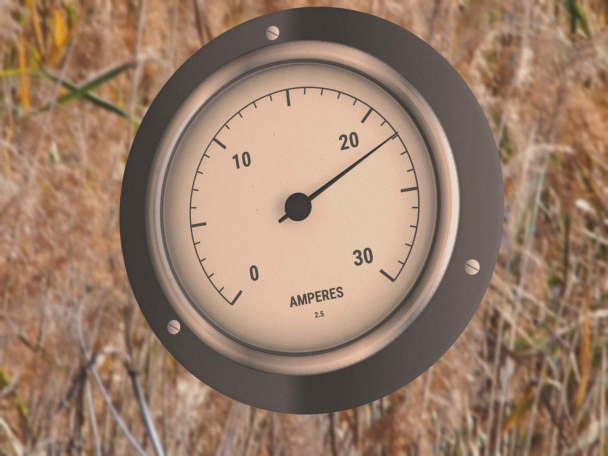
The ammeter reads 22 (A)
